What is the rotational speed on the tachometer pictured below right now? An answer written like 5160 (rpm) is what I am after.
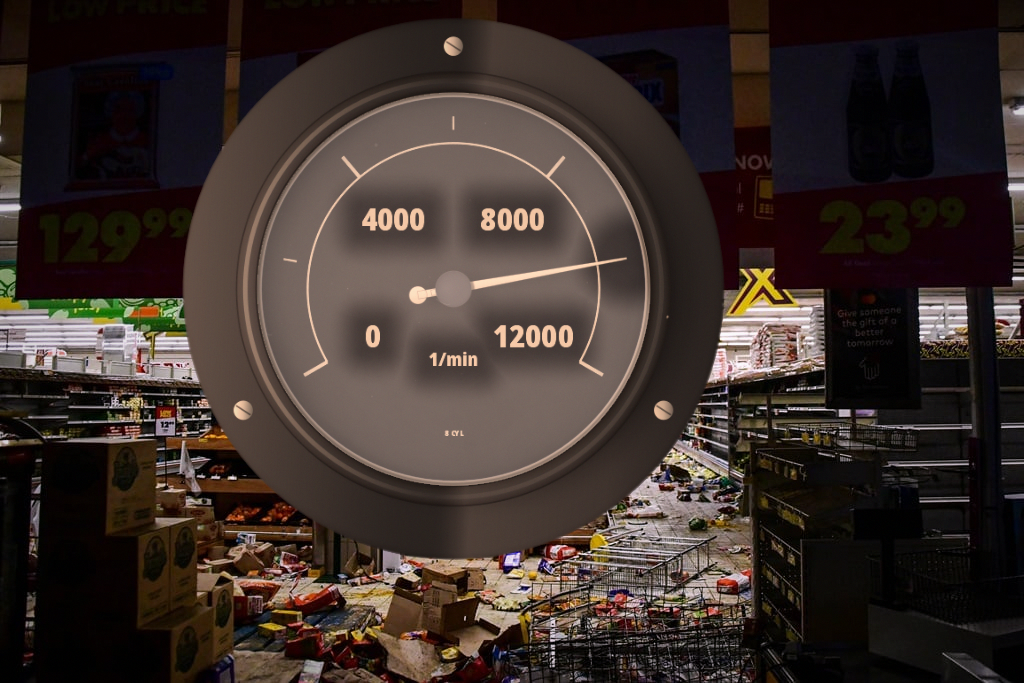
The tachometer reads 10000 (rpm)
